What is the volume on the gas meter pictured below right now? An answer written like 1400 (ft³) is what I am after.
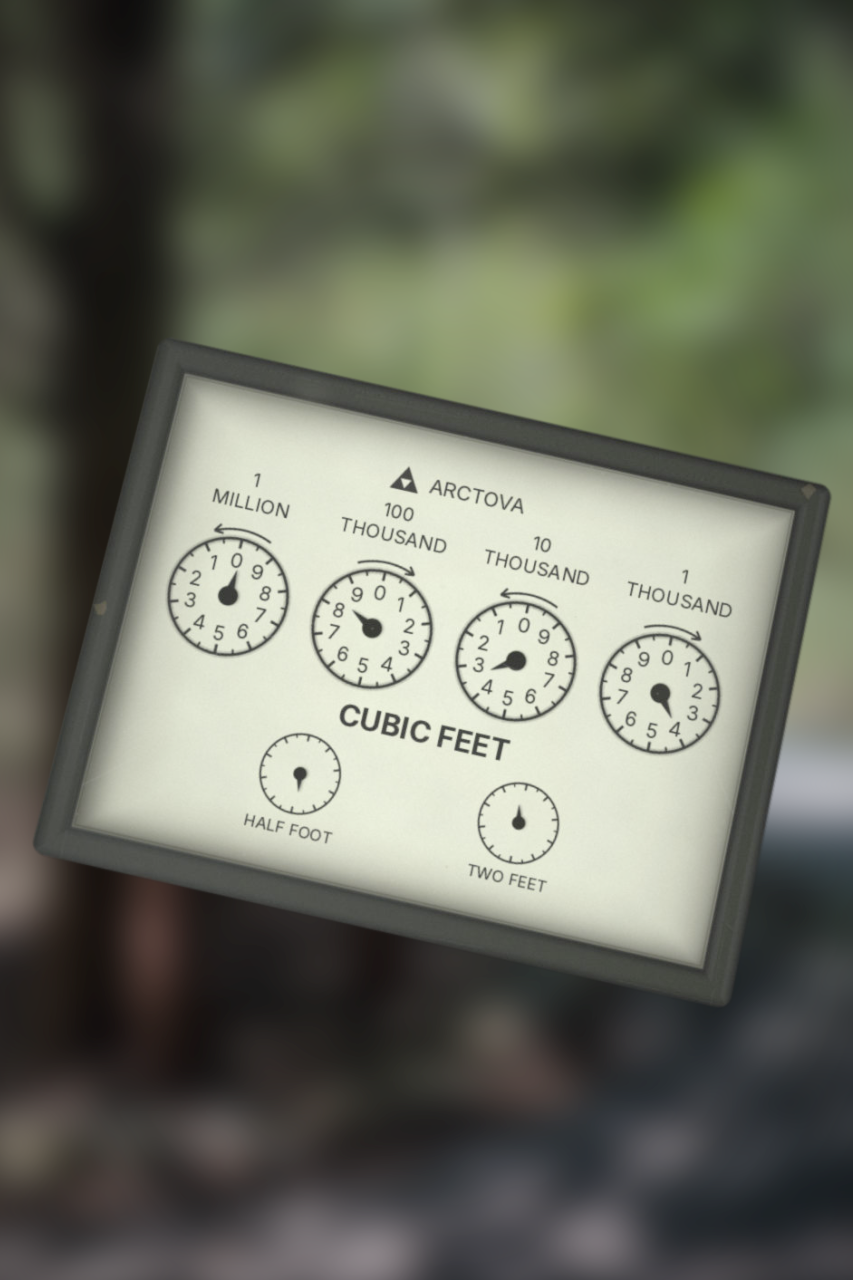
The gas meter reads 983400 (ft³)
